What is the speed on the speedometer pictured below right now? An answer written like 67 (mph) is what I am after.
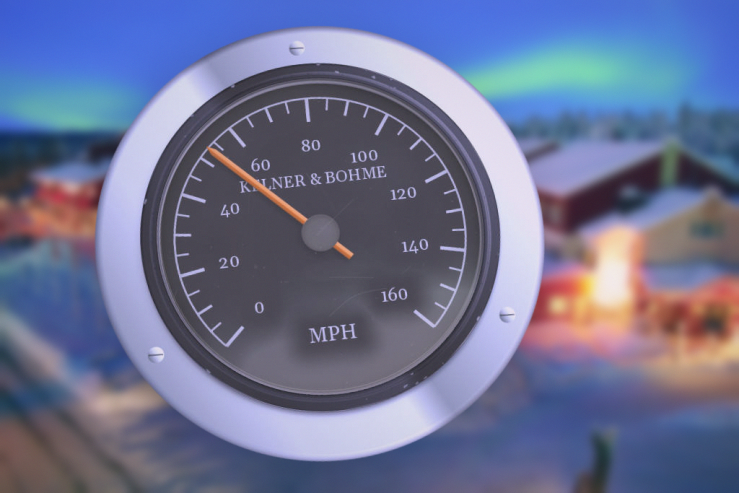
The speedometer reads 52.5 (mph)
